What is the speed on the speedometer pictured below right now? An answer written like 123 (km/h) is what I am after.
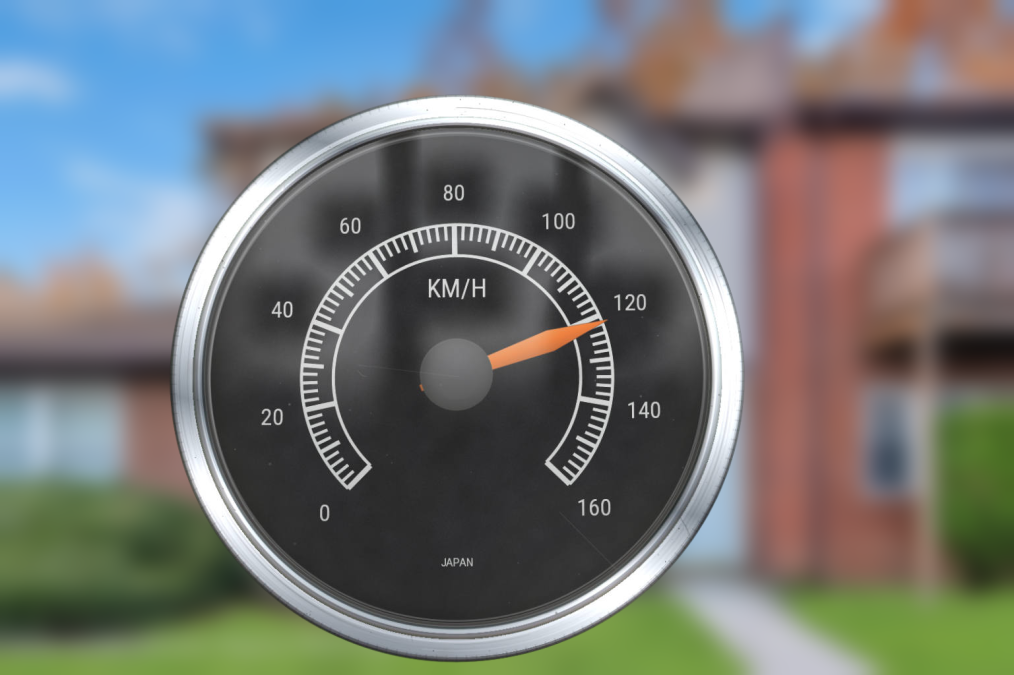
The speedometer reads 122 (km/h)
